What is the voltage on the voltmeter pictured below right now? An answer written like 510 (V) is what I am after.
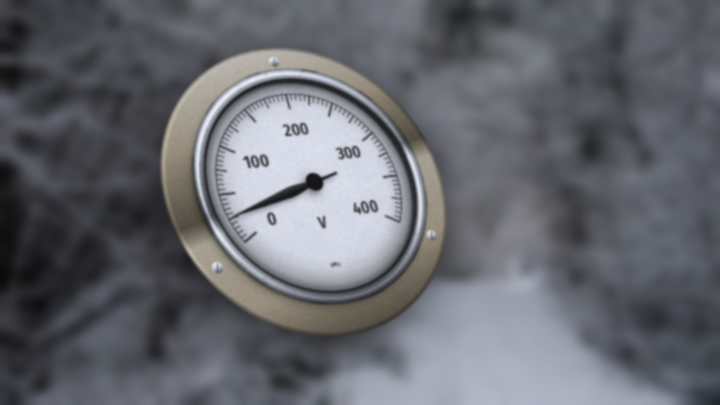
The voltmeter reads 25 (V)
